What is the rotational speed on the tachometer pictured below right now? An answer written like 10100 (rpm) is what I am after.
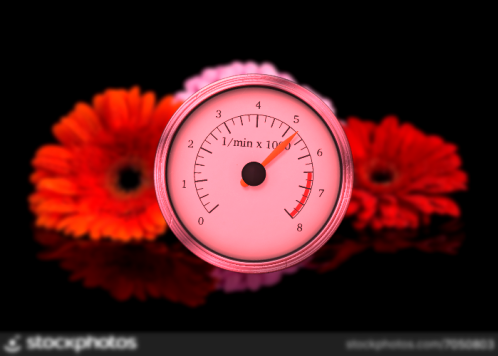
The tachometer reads 5250 (rpm)
